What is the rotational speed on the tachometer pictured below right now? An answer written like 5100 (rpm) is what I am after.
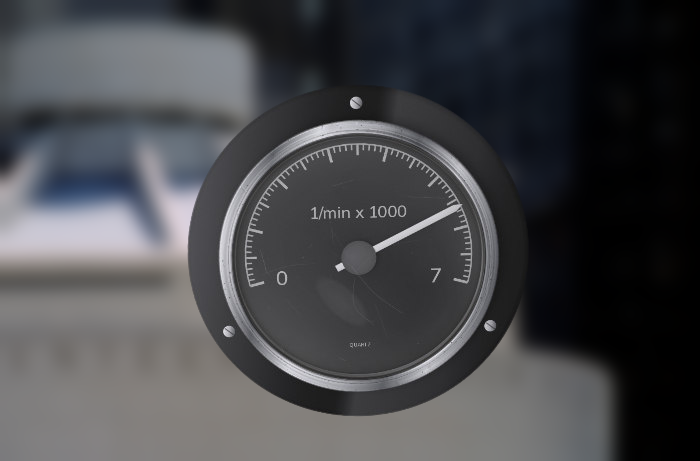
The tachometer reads 5600 (rpm)
